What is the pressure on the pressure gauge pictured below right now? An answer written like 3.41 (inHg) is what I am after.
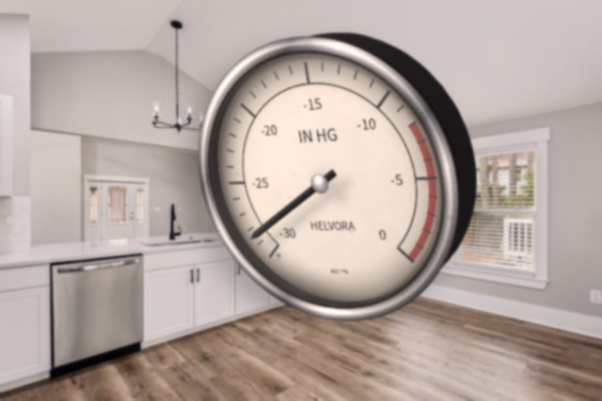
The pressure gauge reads -28.5 (inHg)
